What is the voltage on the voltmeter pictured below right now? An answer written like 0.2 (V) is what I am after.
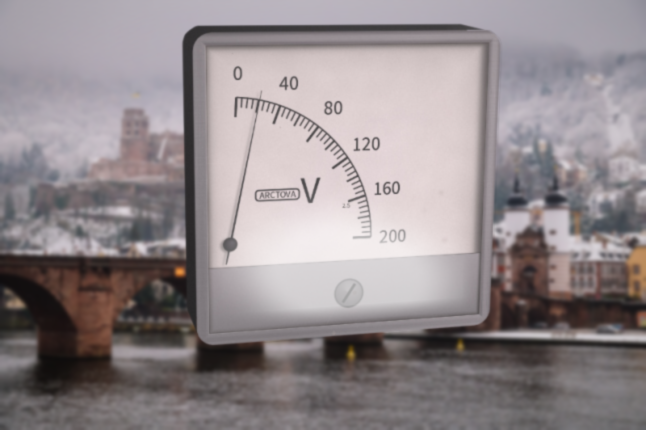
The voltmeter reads 20 (V)
